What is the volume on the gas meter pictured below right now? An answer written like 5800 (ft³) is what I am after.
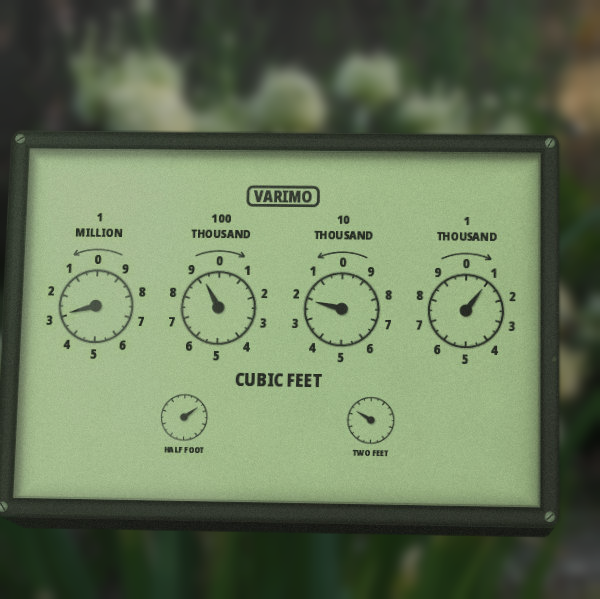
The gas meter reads 292100 (ft³)
